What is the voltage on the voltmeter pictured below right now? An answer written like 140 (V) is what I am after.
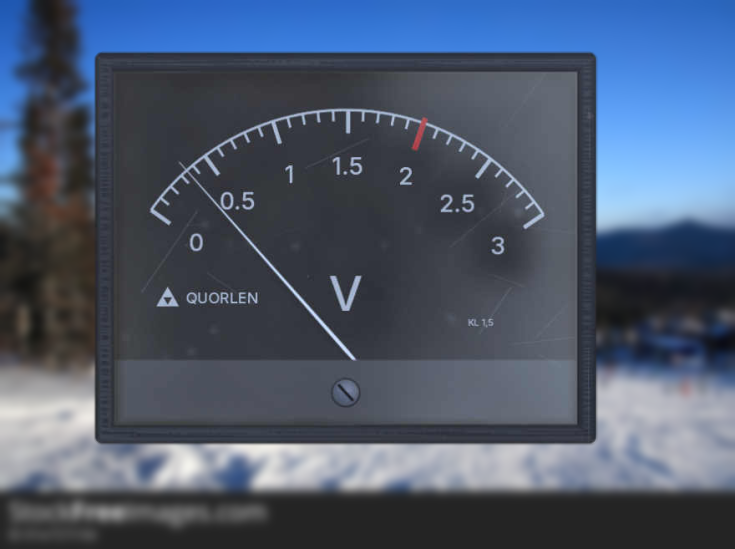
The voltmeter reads 0.35 (V)
